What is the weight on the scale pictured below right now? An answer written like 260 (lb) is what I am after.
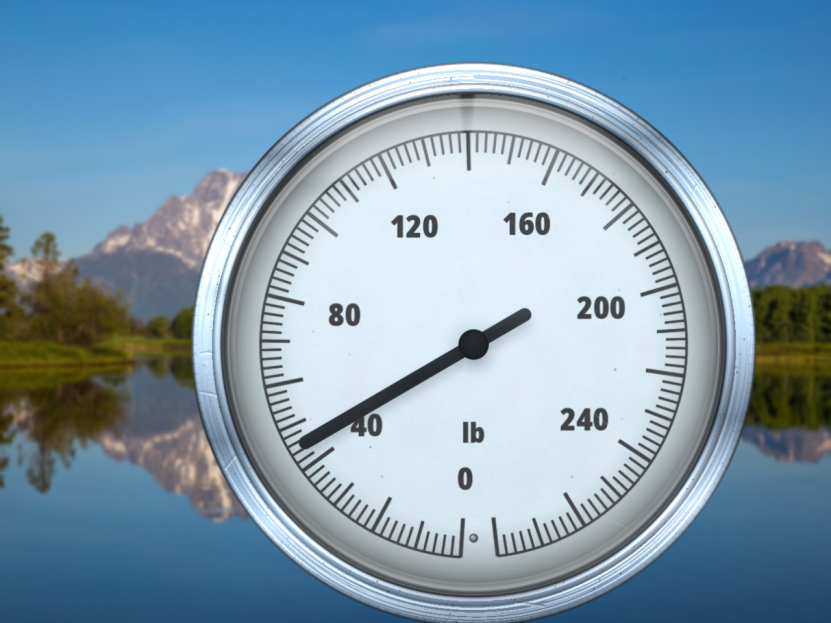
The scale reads 45 (lb)
